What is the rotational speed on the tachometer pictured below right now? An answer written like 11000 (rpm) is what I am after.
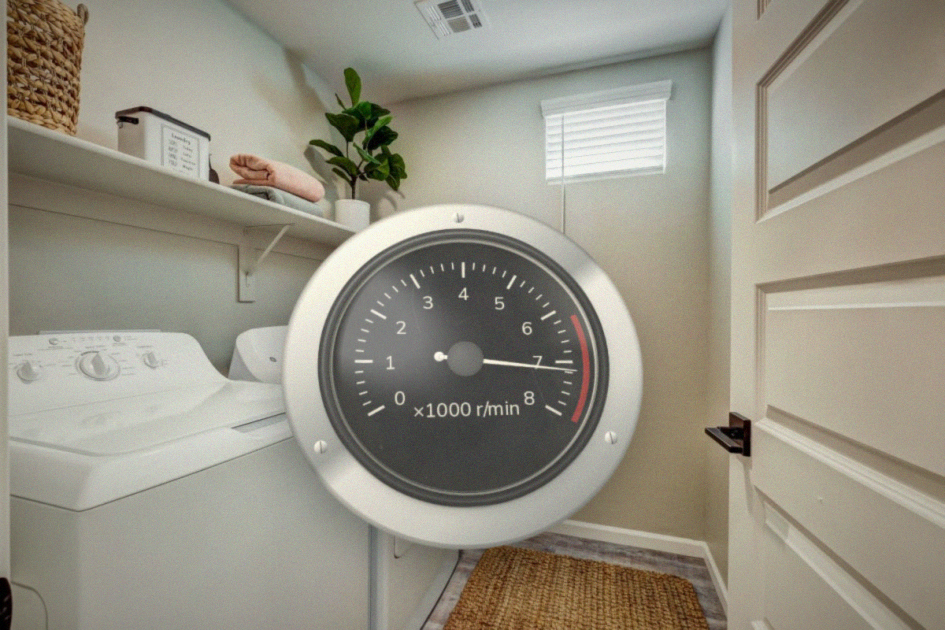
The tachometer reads 7200 (rpm)
